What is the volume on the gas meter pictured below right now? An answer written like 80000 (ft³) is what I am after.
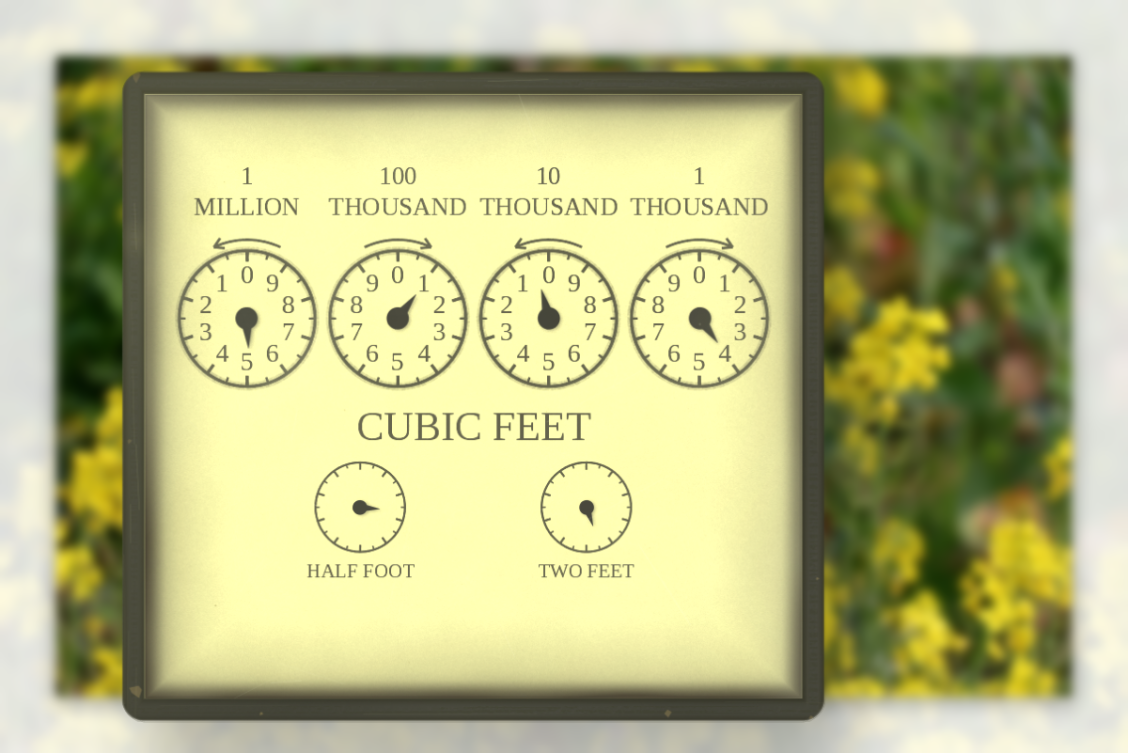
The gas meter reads 510400 (ft³)
